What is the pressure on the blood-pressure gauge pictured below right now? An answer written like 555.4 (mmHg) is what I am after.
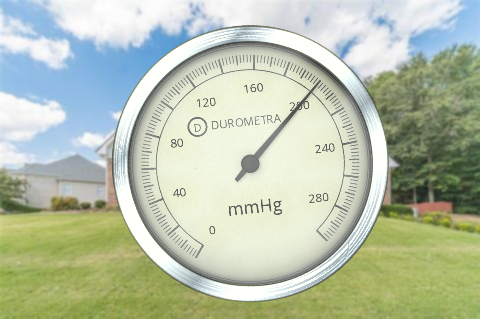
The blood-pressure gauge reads 200 (mmHg)
